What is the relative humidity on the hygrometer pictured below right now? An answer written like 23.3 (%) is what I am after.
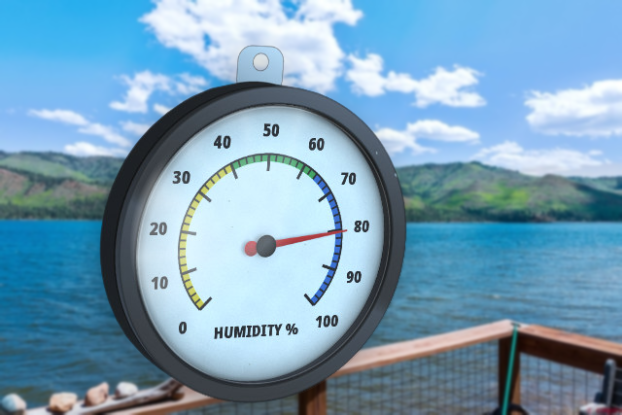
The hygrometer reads 80 (%)
